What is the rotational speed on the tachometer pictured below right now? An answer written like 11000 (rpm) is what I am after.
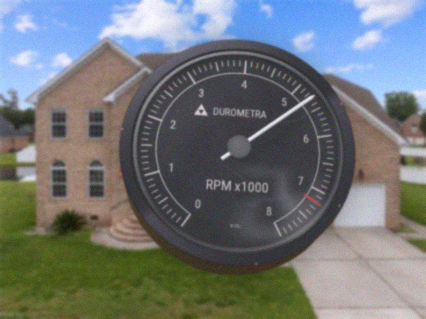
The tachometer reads 5300 (rpm)
